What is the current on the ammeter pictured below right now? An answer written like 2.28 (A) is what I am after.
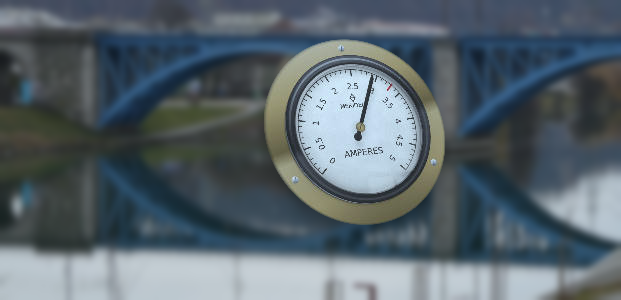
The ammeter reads 2.9 (A)
